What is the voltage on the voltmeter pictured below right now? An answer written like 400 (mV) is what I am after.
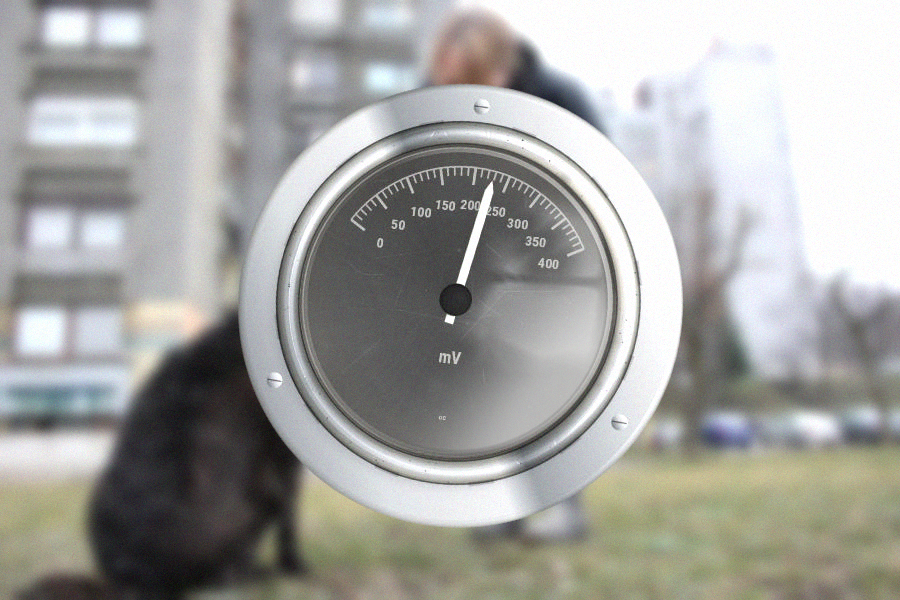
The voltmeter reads 230 (mV)
